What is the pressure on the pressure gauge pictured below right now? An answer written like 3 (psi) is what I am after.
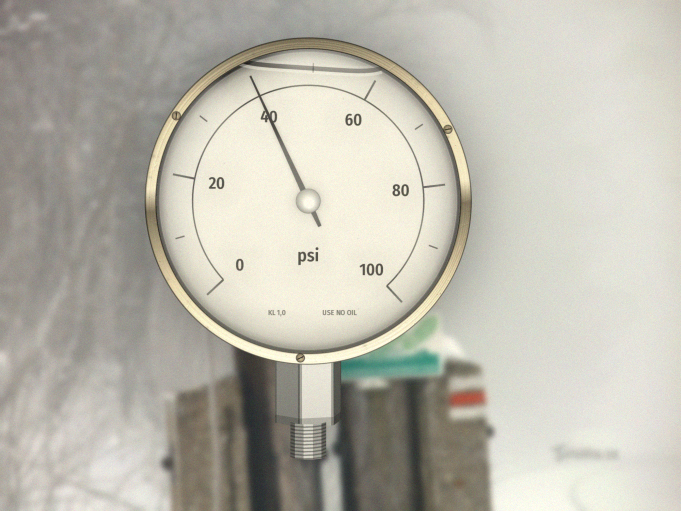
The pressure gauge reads 40 (psi)
